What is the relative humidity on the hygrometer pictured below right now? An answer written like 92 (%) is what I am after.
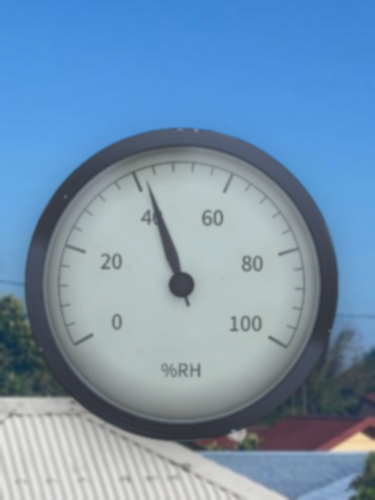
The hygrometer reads 42 (%)
